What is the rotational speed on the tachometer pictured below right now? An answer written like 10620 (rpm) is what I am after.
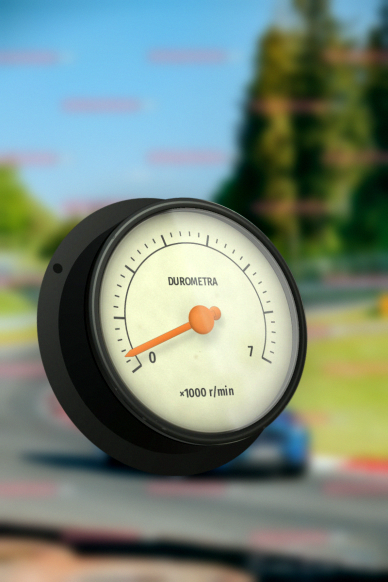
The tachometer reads 300 (rpm)
